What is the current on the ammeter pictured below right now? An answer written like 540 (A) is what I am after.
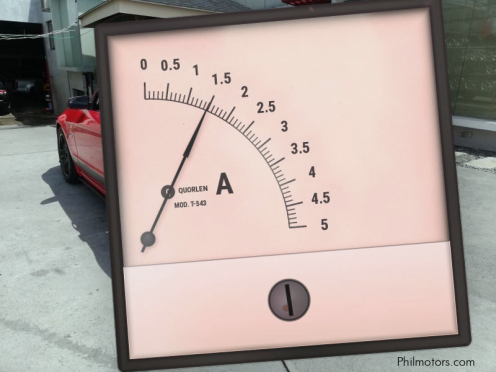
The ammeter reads 1.5 (A)
